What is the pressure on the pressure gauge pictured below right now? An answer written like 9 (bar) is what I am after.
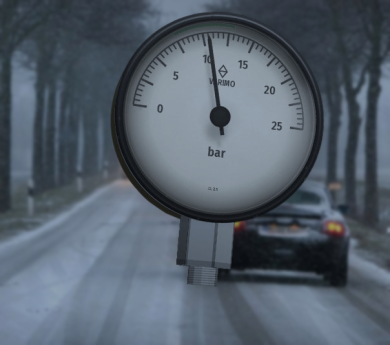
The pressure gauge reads 10.5 (bar)
